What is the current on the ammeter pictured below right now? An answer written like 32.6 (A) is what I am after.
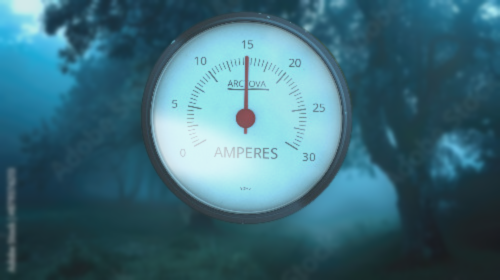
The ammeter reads 15 (A)
